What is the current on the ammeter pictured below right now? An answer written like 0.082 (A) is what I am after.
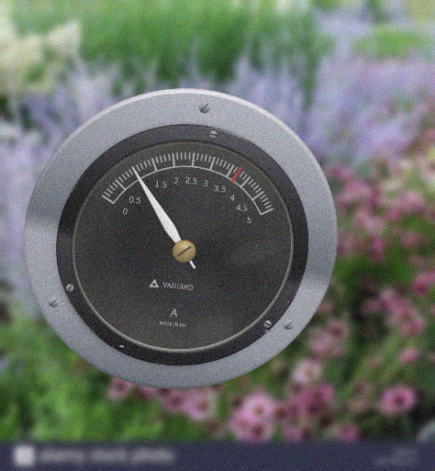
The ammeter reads 1 (A)
